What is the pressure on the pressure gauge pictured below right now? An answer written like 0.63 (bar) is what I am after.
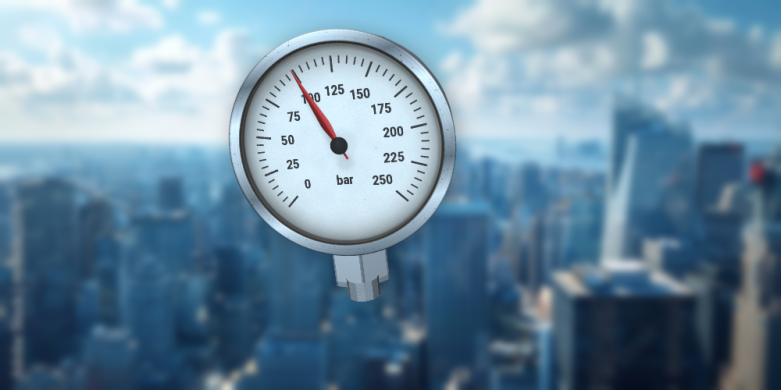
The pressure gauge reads 100 (bar)
